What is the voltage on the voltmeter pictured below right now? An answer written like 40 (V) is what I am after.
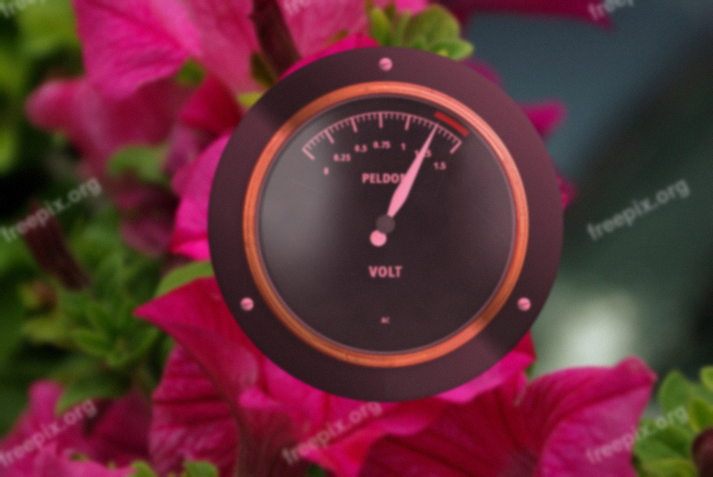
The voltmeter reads 1.25 (V)
